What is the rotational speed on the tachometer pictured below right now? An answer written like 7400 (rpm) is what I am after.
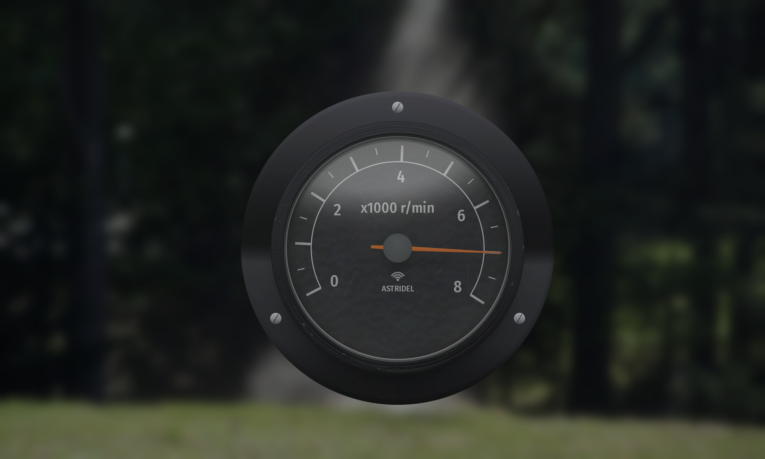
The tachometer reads 7000 (rpm)
